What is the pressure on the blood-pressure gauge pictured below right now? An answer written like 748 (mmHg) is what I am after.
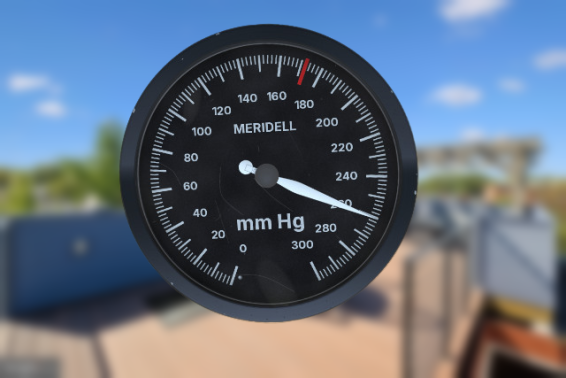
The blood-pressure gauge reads 260 (mmHg)
